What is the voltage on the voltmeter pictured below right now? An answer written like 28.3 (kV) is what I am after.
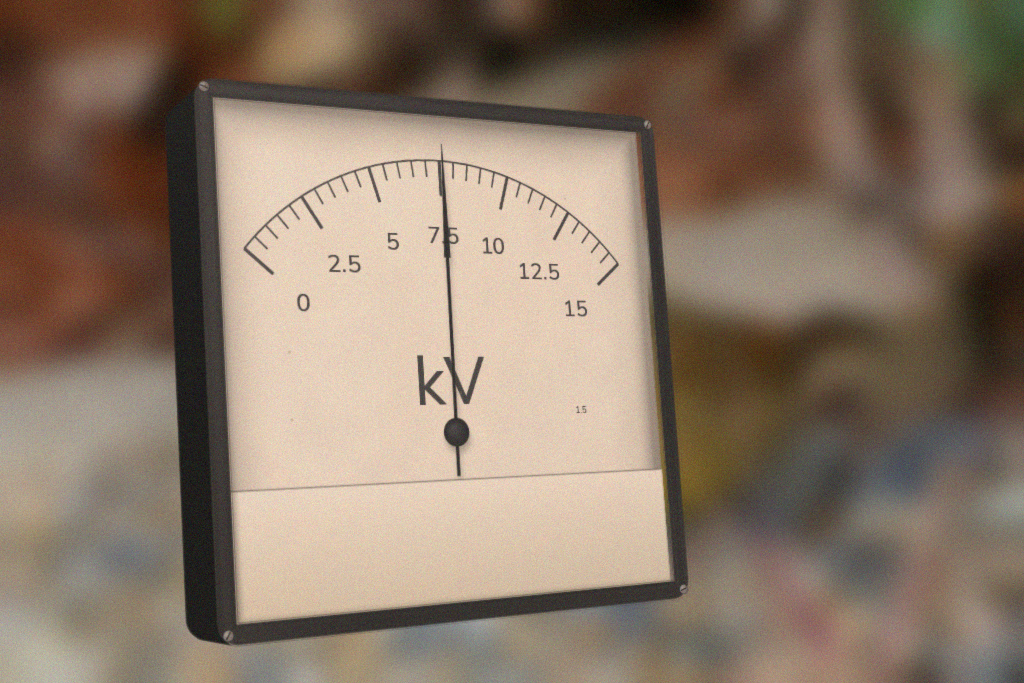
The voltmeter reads 7.5 (kV)
